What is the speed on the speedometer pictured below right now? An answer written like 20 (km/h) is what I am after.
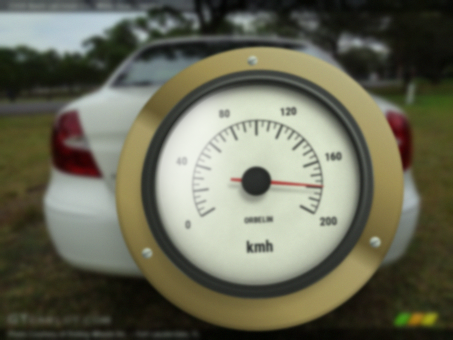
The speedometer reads 180 (km/h)
